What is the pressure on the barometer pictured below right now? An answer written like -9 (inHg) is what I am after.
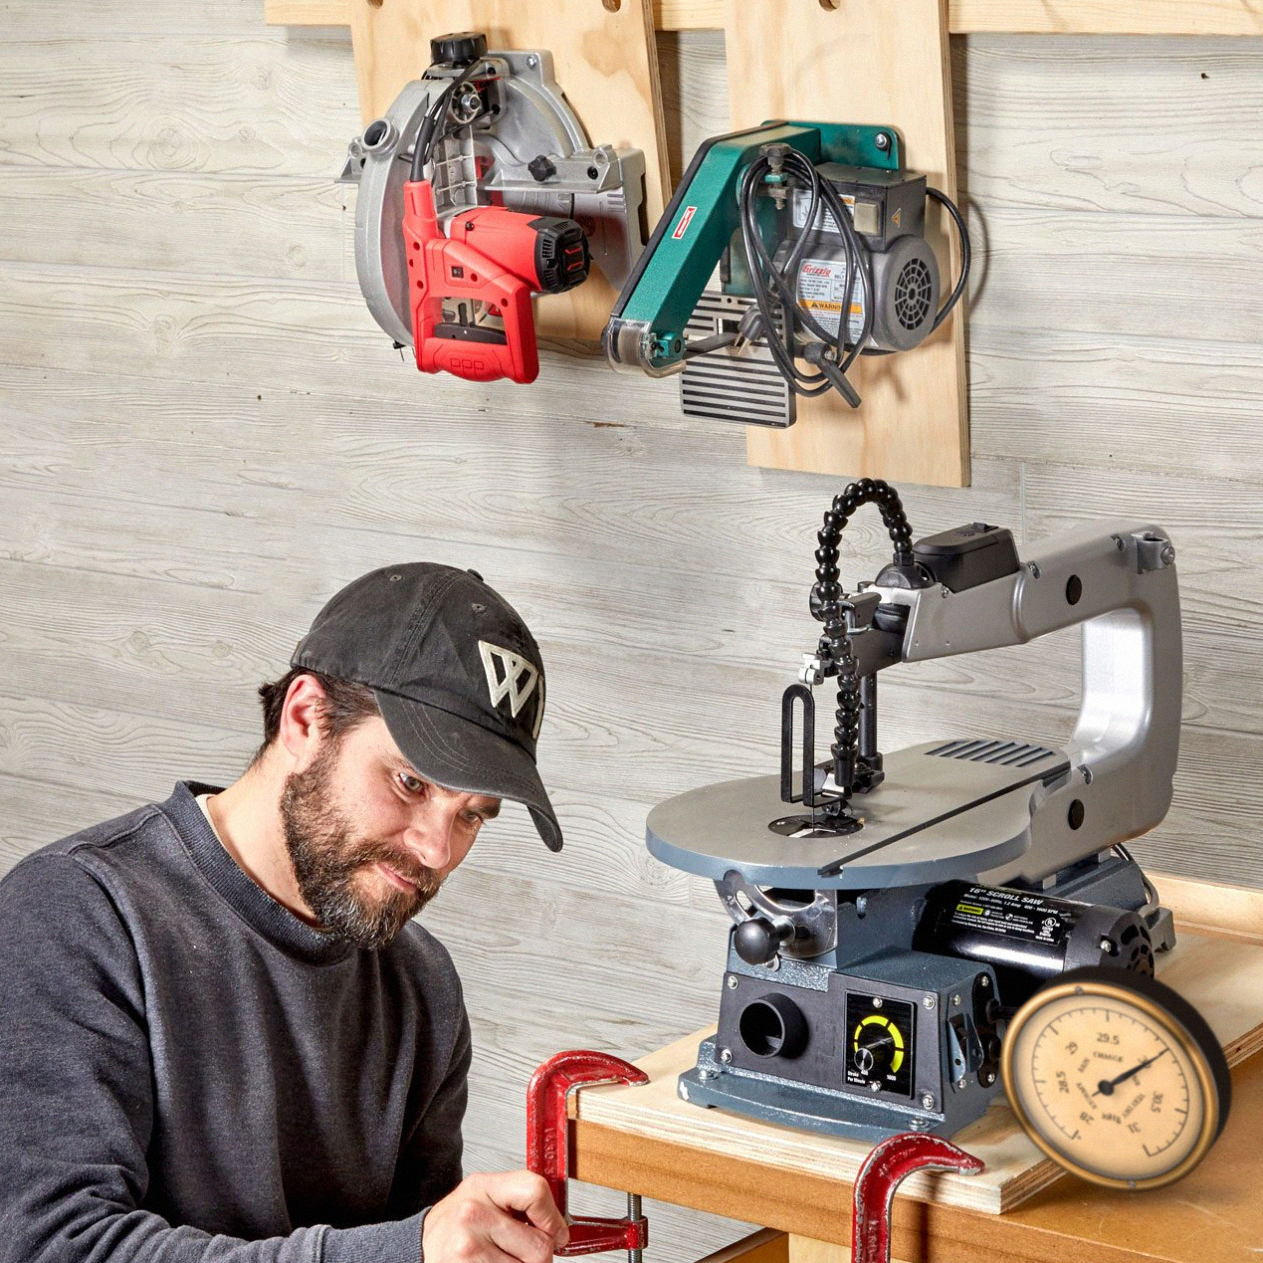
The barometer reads 30 (inHg)
